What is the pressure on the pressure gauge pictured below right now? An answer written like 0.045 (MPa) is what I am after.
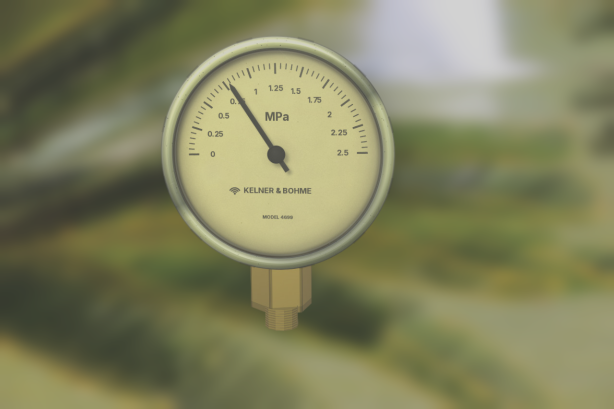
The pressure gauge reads 0.8 (MPa)
